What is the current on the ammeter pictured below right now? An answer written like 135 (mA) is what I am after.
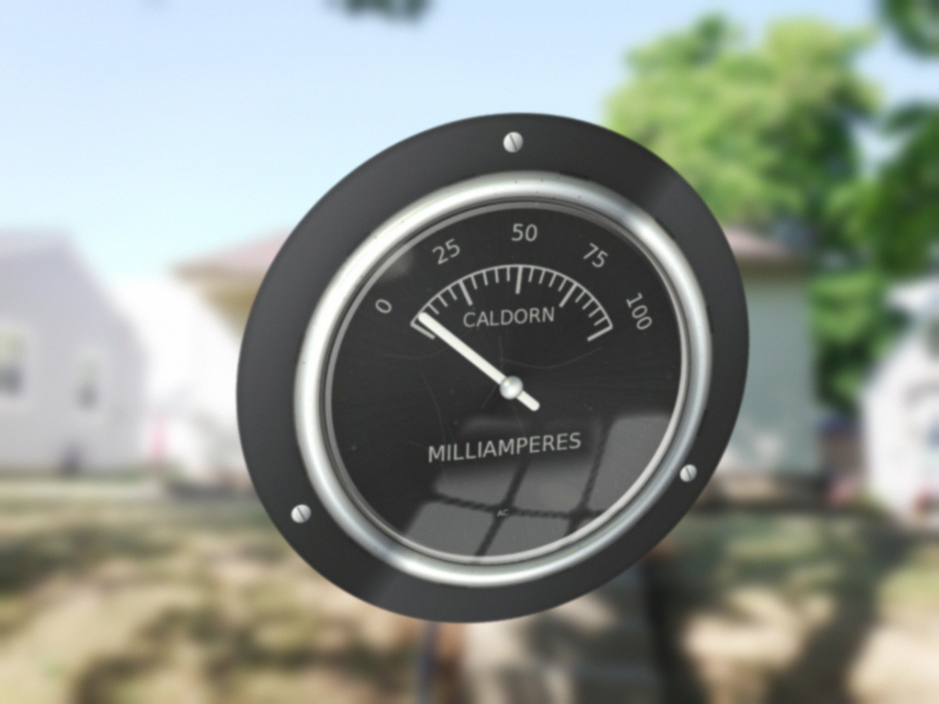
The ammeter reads 5 (mA)
